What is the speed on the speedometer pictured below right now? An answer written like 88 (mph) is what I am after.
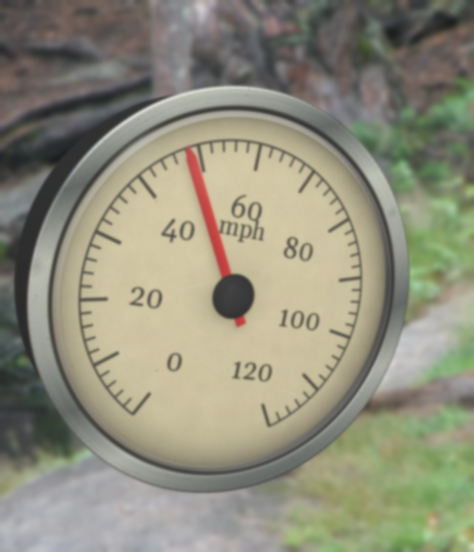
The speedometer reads 48 (mph)
